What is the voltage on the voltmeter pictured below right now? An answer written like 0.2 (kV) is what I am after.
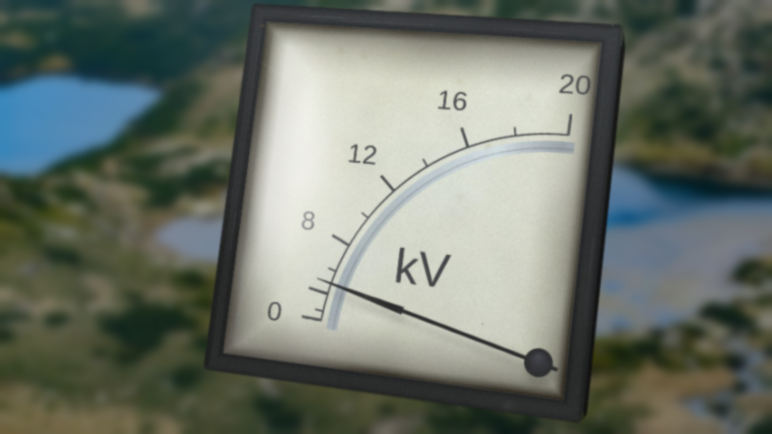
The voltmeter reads 5 (kV)
